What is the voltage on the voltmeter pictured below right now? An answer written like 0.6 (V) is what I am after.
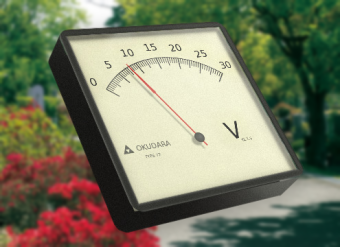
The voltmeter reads 7.5 (V)
